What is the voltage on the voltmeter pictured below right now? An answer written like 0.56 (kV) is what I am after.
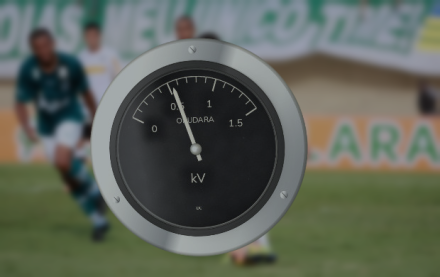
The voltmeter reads 0.55 (kV)
